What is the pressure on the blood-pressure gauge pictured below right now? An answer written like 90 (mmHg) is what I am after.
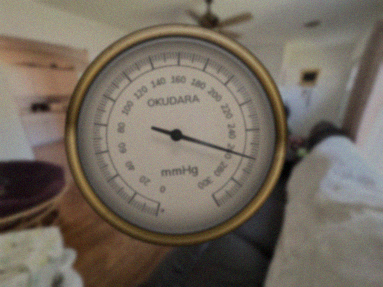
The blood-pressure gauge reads 260 (mmHg)
